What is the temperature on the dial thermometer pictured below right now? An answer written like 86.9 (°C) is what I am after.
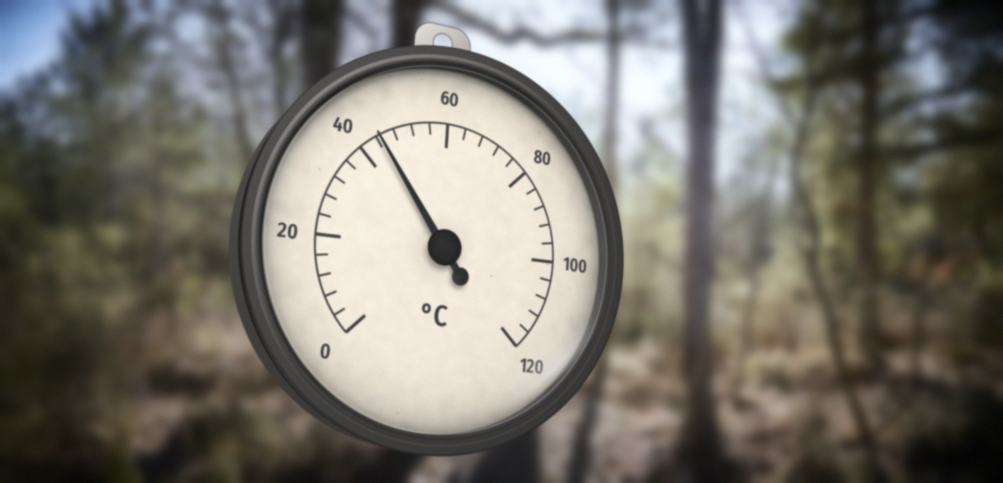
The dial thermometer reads 44 (°C)
